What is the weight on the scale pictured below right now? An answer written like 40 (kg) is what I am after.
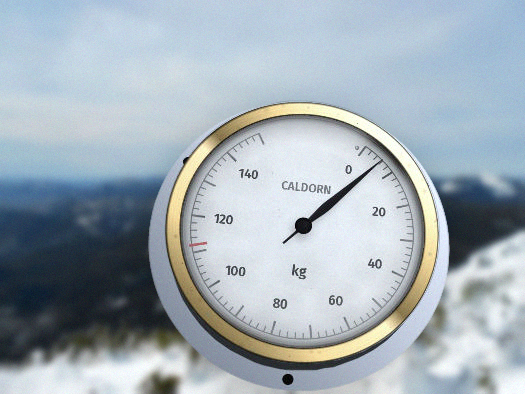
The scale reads 6 (kg)
